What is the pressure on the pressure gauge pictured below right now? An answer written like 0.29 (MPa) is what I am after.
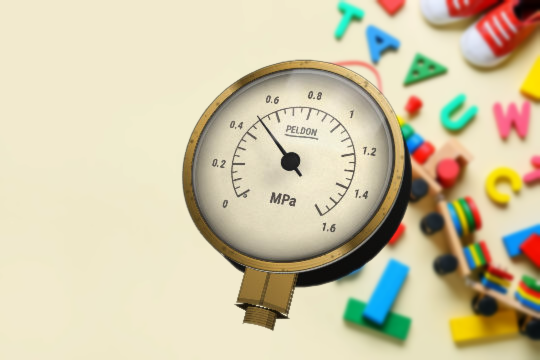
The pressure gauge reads 0.5 (MPa)
